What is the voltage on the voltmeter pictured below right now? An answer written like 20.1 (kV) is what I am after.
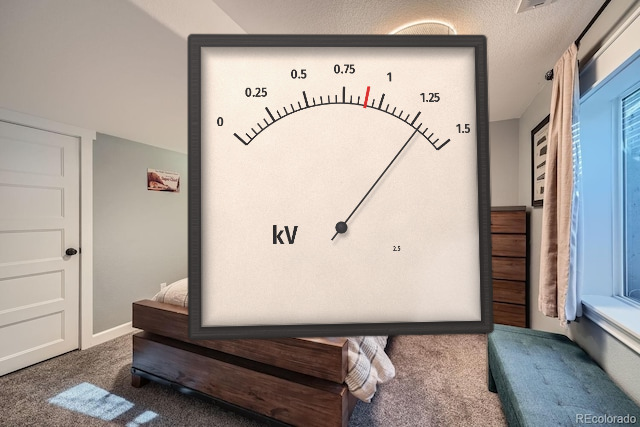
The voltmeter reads 1.3 (kV)
